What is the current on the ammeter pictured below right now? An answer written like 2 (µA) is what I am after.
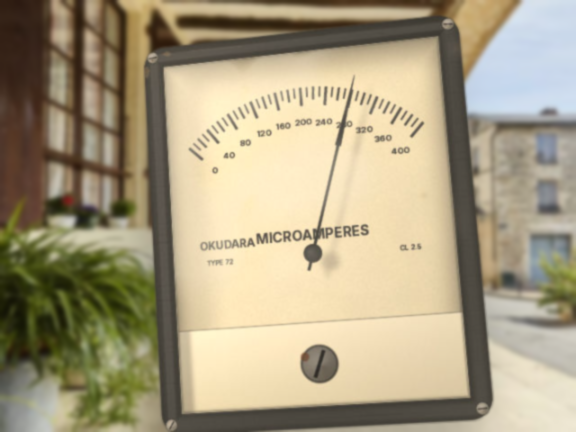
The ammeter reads 280 (µA)
